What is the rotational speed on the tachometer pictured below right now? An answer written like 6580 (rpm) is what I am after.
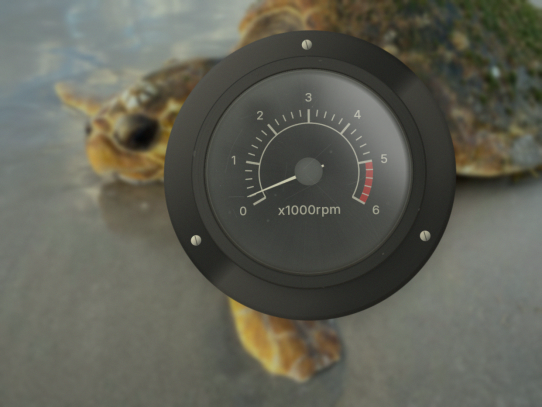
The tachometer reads 200 (rpm)
